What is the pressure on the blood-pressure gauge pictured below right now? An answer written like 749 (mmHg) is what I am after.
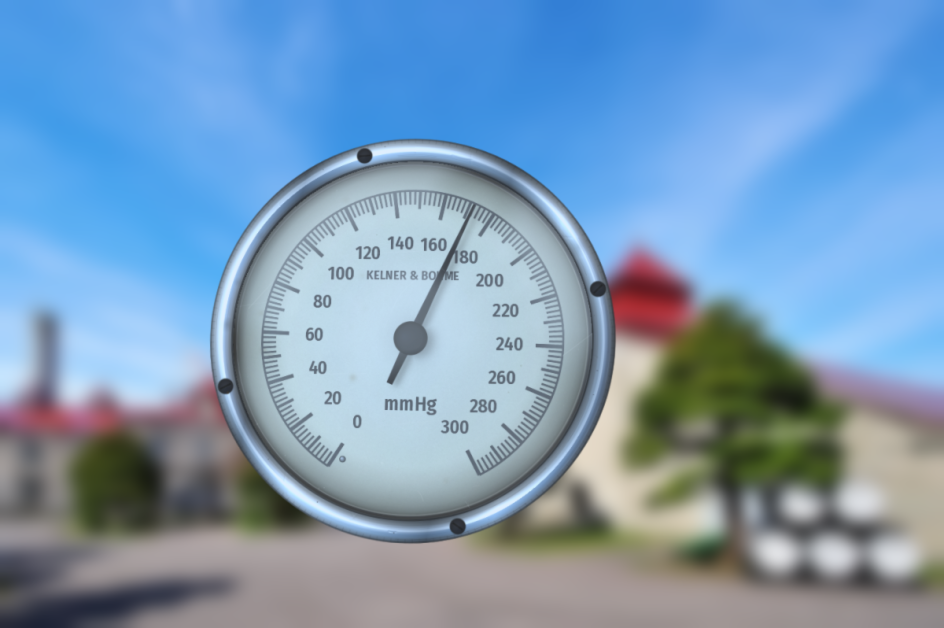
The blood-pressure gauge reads 172 (mmHg)
